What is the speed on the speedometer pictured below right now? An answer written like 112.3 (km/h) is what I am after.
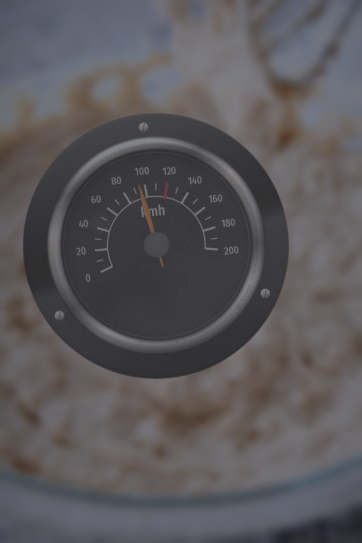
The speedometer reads 95 (km/h)
